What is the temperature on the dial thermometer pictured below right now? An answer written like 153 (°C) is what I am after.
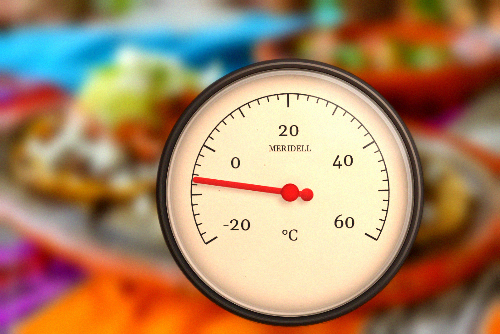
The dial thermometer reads -7 (°C)
